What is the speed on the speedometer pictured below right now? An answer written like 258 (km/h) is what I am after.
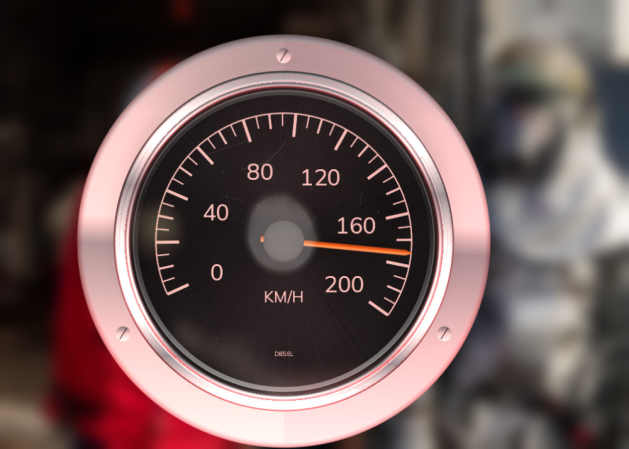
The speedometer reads 175 (km/h)
